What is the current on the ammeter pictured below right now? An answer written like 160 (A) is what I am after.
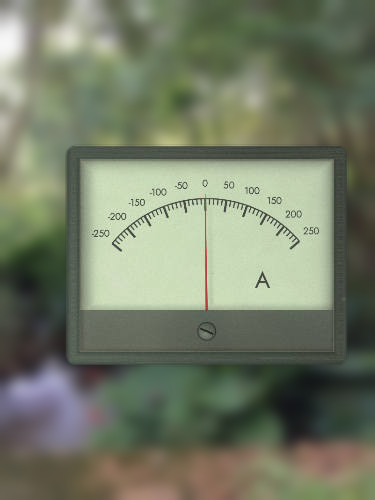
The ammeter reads 0 (A)
